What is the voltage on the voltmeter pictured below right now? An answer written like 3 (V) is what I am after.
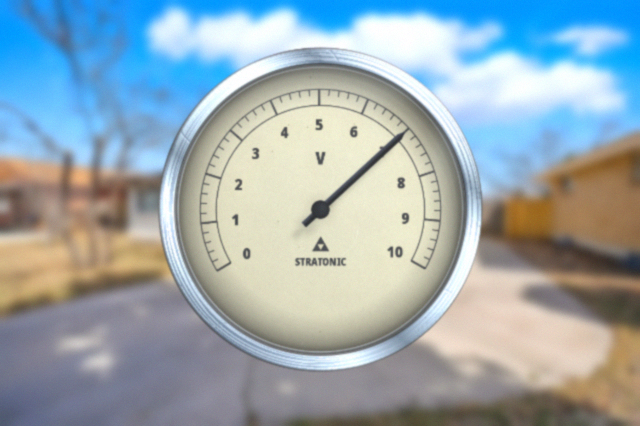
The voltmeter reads 7 (V)
